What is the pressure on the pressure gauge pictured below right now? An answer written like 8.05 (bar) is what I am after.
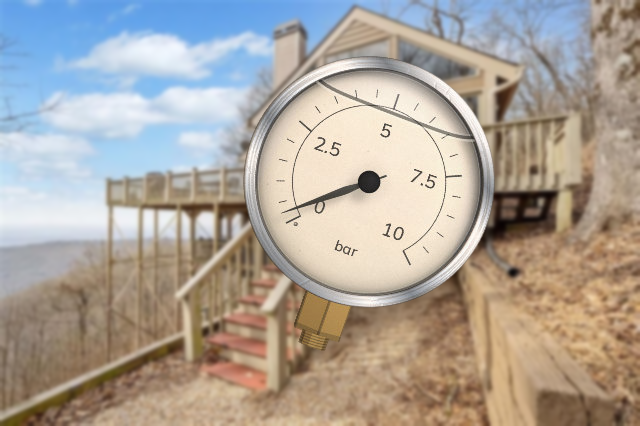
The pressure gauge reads 0.25 (bar)
